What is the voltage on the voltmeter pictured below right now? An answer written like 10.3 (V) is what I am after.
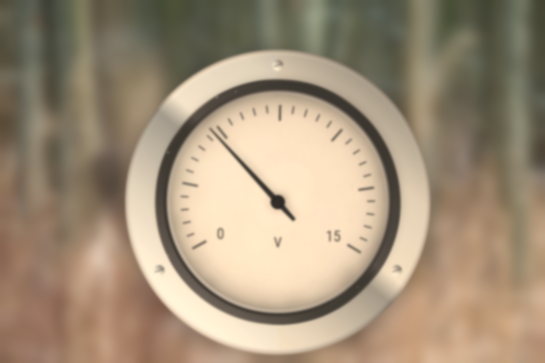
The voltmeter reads 4.75 (V)
